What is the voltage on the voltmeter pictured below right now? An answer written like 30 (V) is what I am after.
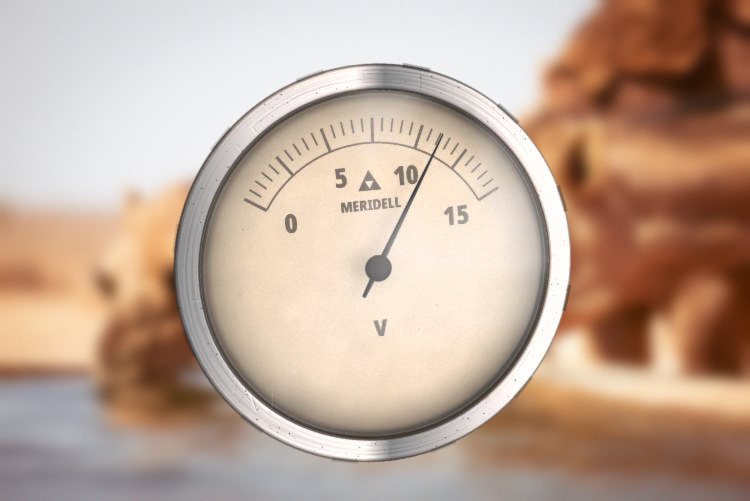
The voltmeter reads 11 (V)
